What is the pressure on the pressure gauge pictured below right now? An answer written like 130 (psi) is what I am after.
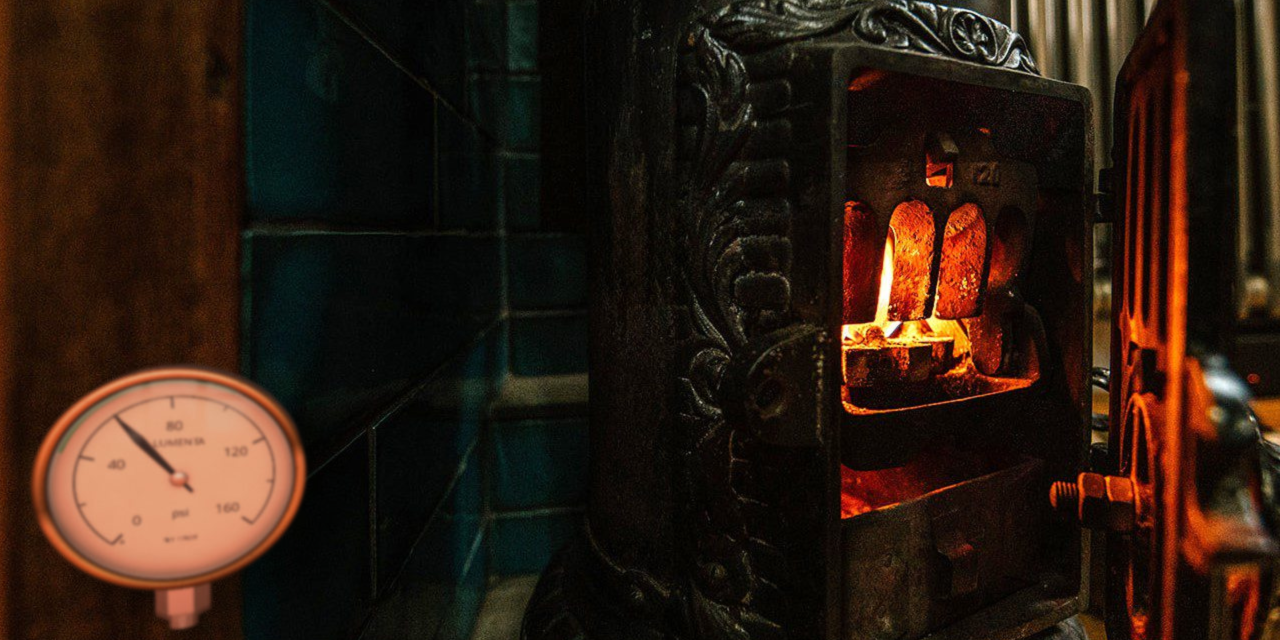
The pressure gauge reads 60 (psi)
